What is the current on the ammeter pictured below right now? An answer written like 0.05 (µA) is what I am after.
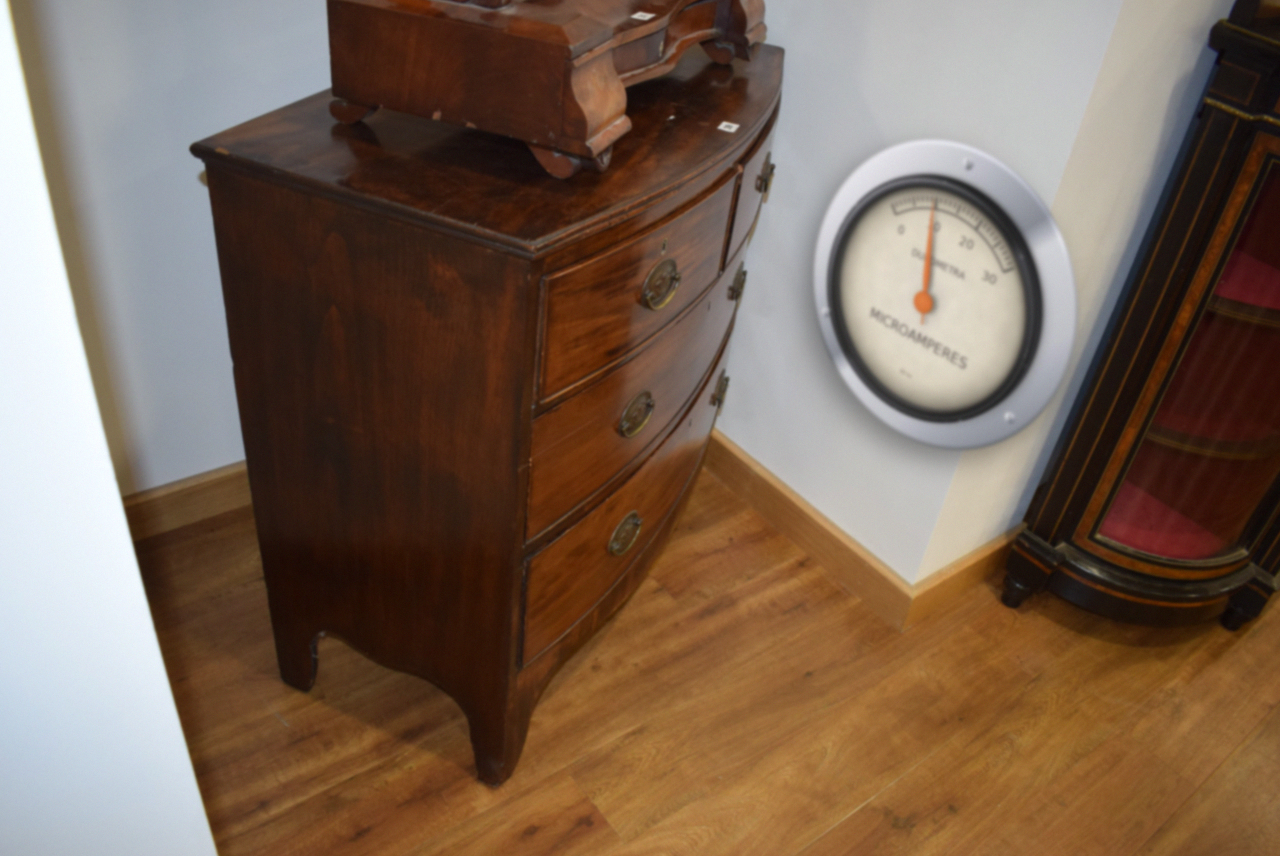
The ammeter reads 10 (µA)
